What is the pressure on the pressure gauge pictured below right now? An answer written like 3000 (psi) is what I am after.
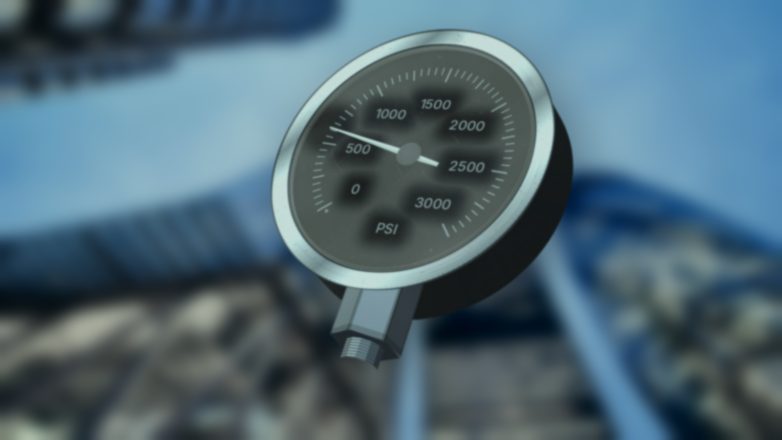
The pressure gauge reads 600 (psi)
